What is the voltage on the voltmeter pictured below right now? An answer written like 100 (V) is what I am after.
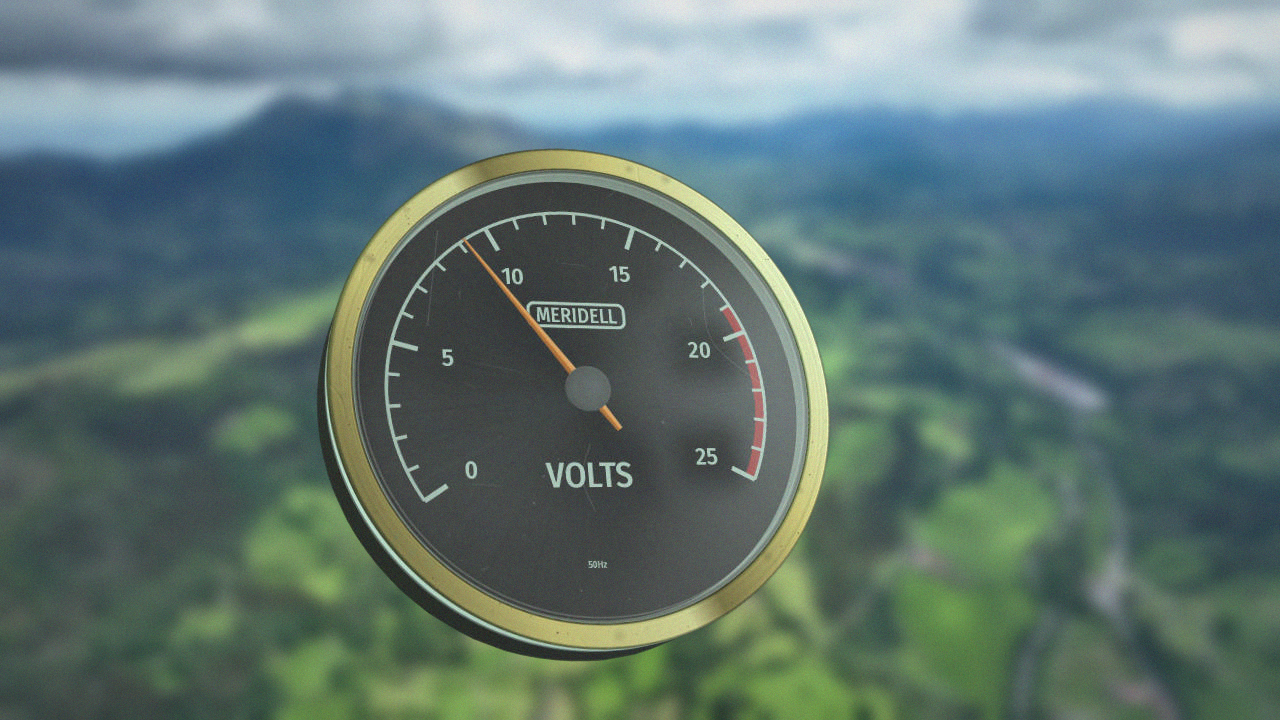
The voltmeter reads 9 (V)
